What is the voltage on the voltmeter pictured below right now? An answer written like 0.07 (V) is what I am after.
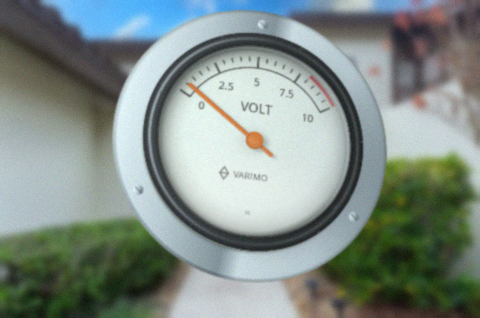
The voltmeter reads 0.5 (V)
